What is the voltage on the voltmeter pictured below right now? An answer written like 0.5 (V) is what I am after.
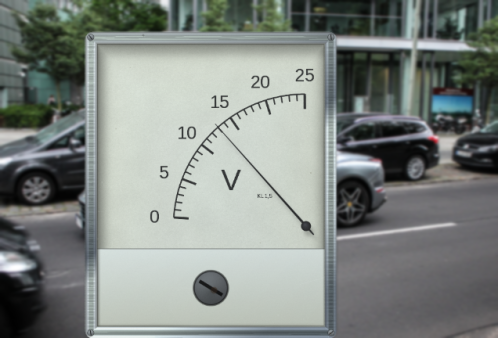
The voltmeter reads 13 (V)
